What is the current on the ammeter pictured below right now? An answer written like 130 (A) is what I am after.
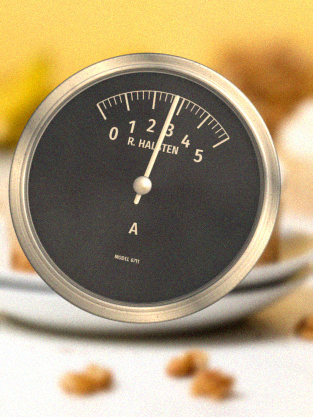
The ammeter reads 2.8 (A)
